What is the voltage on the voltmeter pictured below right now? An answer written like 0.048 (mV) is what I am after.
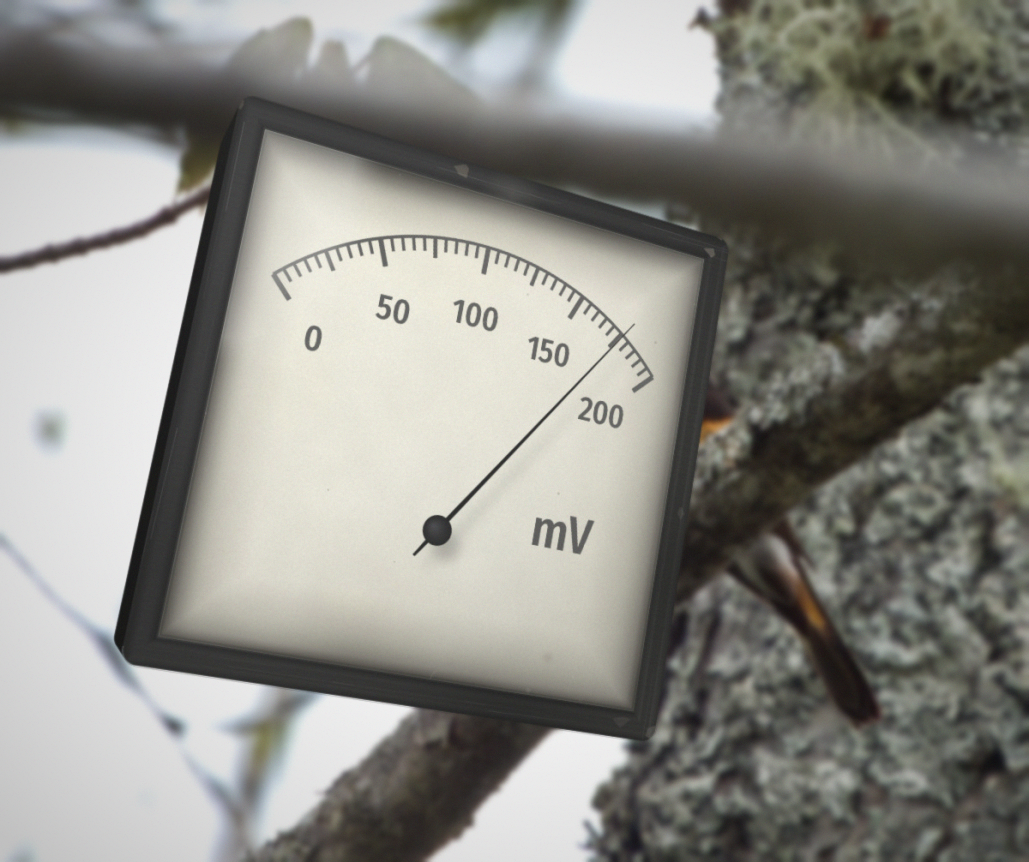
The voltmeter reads 175 (mV)
